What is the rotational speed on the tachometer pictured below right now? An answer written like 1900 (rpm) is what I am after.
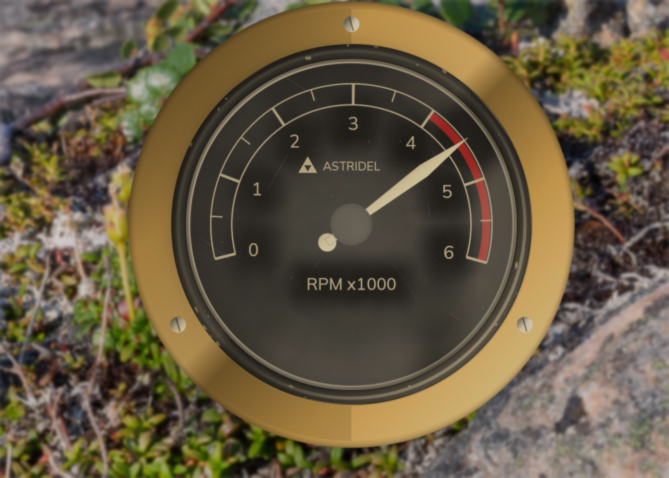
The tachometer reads 4500 (rpm)
